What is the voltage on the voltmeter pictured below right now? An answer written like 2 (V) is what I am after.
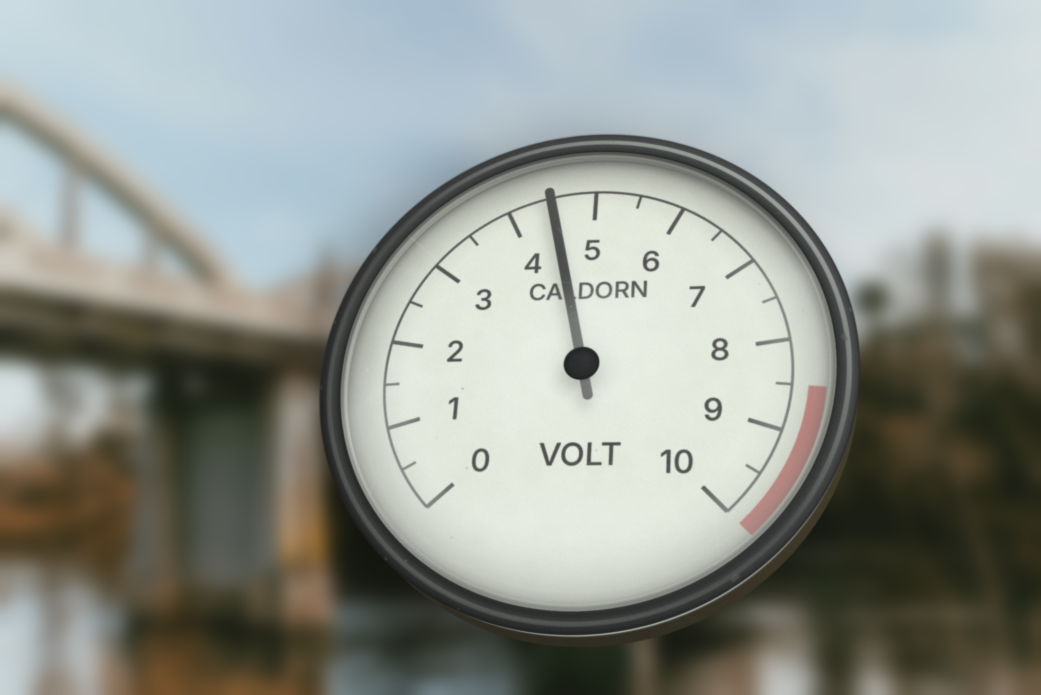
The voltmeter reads 4.5 (V)
